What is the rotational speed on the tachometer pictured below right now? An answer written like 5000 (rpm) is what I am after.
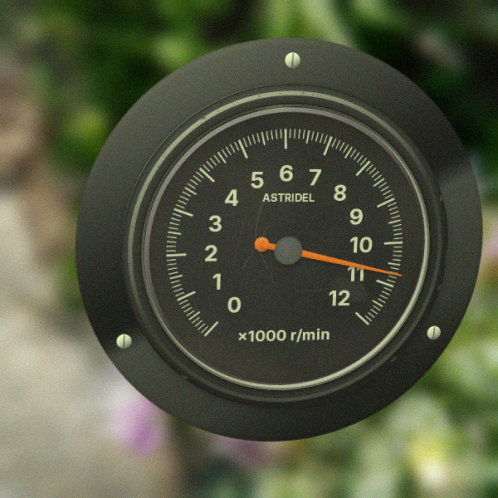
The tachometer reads 10700 (rpm)
